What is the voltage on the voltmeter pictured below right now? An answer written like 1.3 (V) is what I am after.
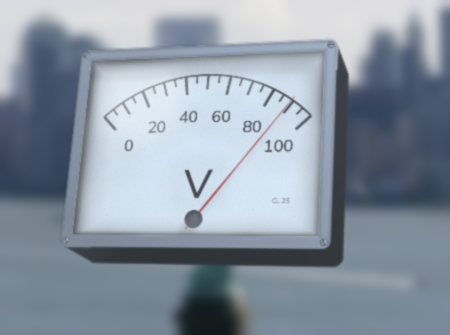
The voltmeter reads 90 (V)
